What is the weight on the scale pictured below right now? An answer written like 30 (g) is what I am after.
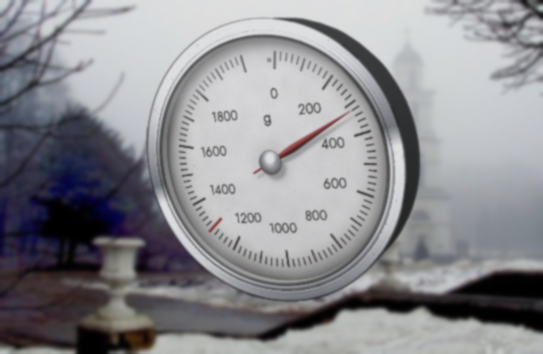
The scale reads 320 (g)
